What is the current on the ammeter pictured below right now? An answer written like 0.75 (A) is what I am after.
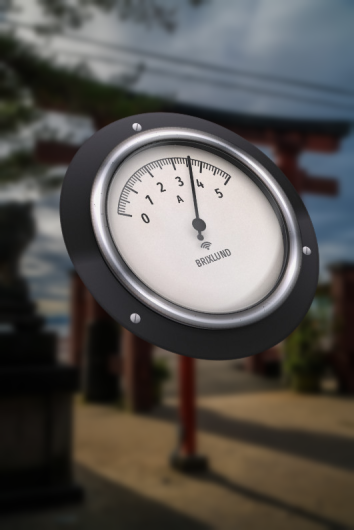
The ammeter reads 3.5 (A)
